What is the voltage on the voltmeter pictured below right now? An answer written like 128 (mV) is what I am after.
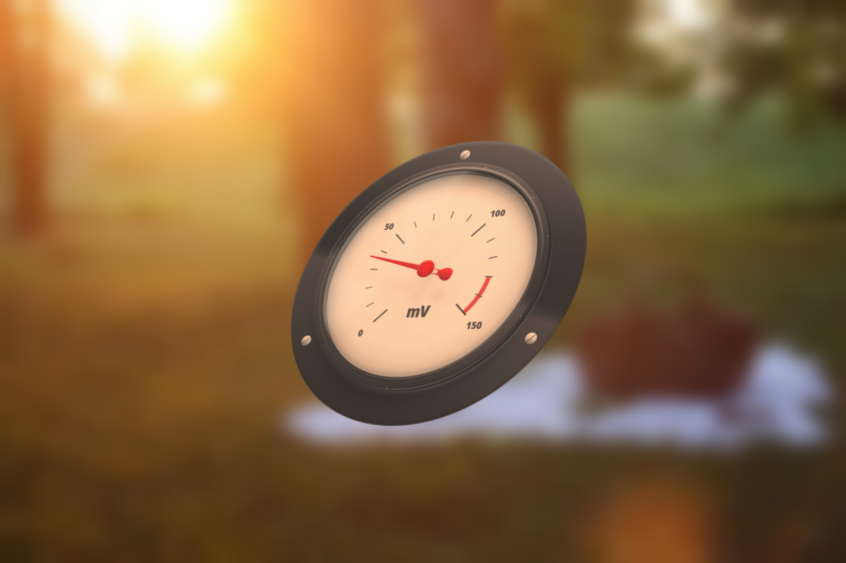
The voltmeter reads 35 (mV)
